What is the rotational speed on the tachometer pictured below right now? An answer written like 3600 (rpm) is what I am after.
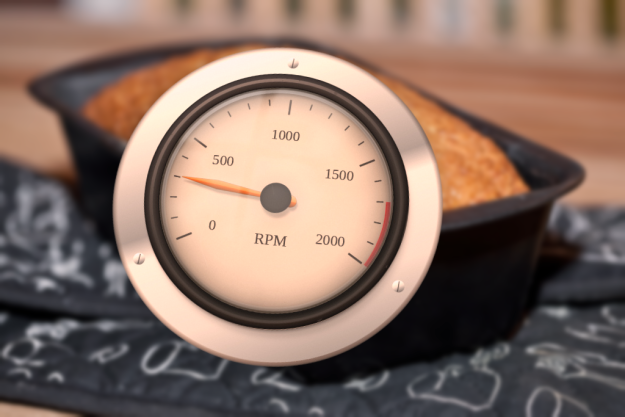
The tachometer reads 300 (rpm)
